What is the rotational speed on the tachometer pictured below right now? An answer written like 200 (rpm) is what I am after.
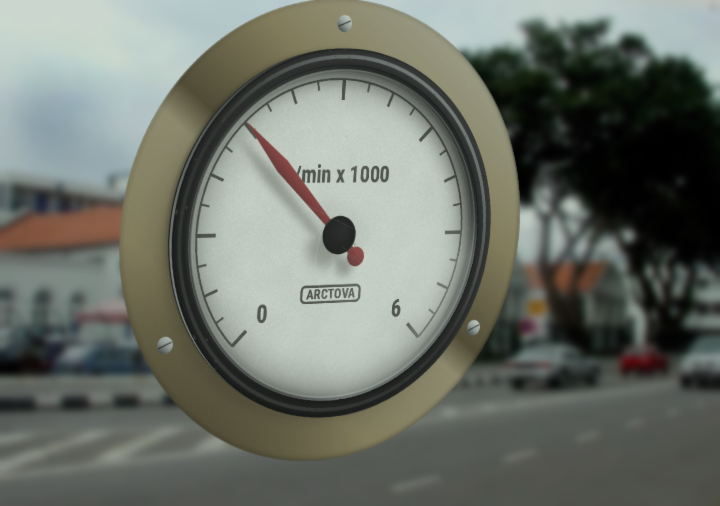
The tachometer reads 2000 (rpm)
